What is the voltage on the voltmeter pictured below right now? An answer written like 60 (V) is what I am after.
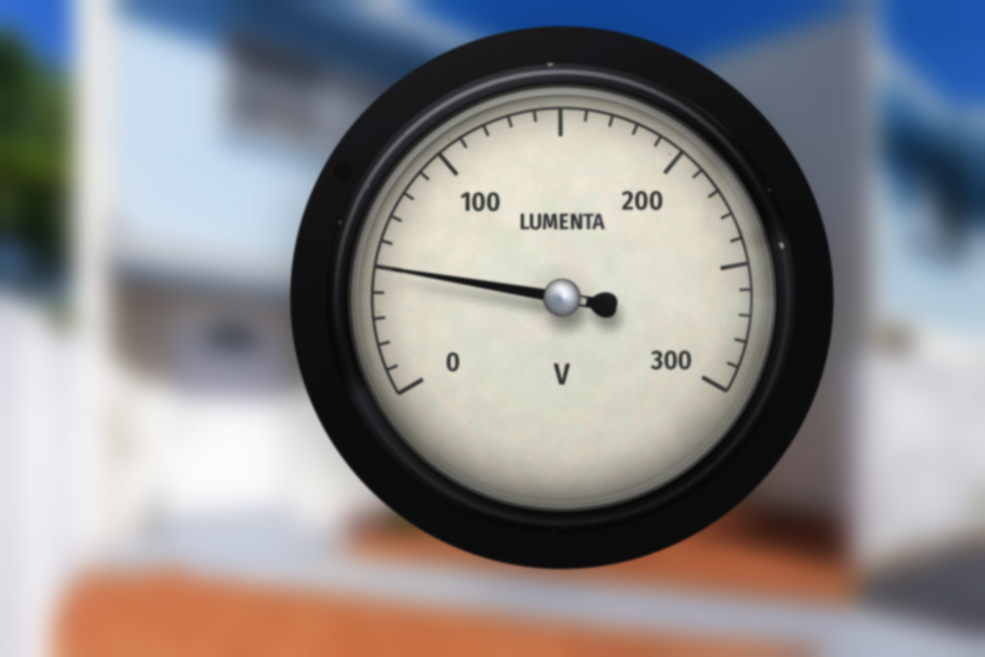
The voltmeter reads 50 (V)
